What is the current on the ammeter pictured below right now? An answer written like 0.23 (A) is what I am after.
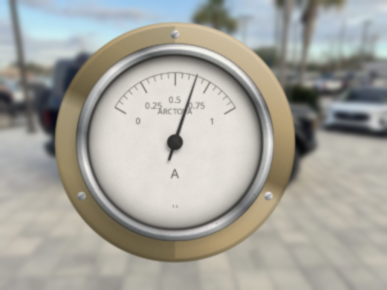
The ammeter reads 0.65 (A)
